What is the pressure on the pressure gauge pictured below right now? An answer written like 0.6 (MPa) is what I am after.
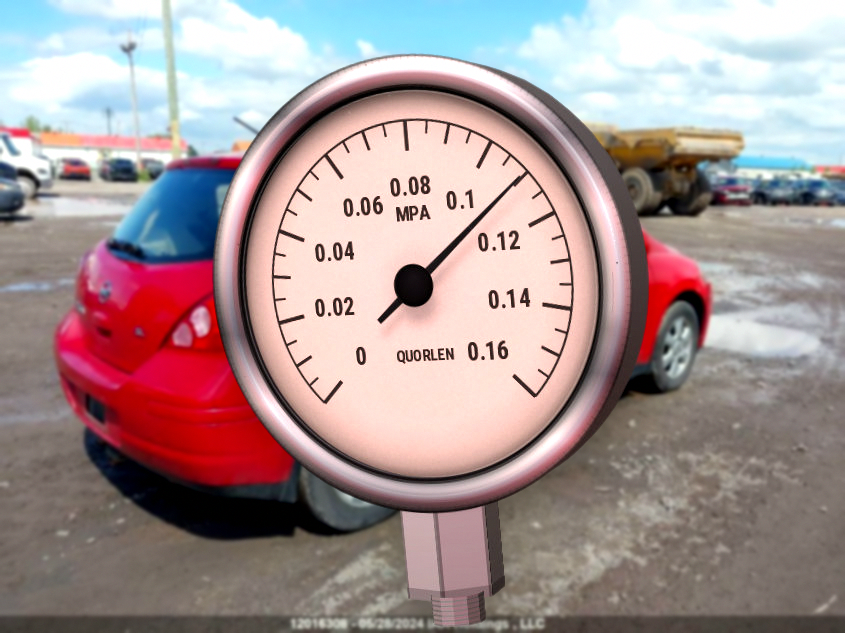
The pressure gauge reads 0.11 (MPa)
